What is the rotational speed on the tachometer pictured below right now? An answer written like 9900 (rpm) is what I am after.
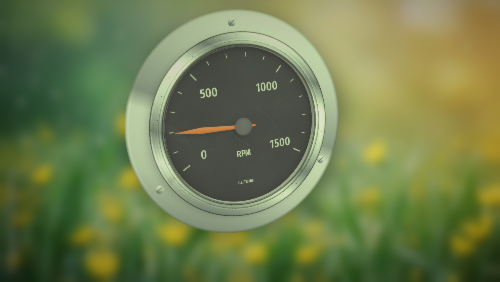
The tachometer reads 200 (rpm)
